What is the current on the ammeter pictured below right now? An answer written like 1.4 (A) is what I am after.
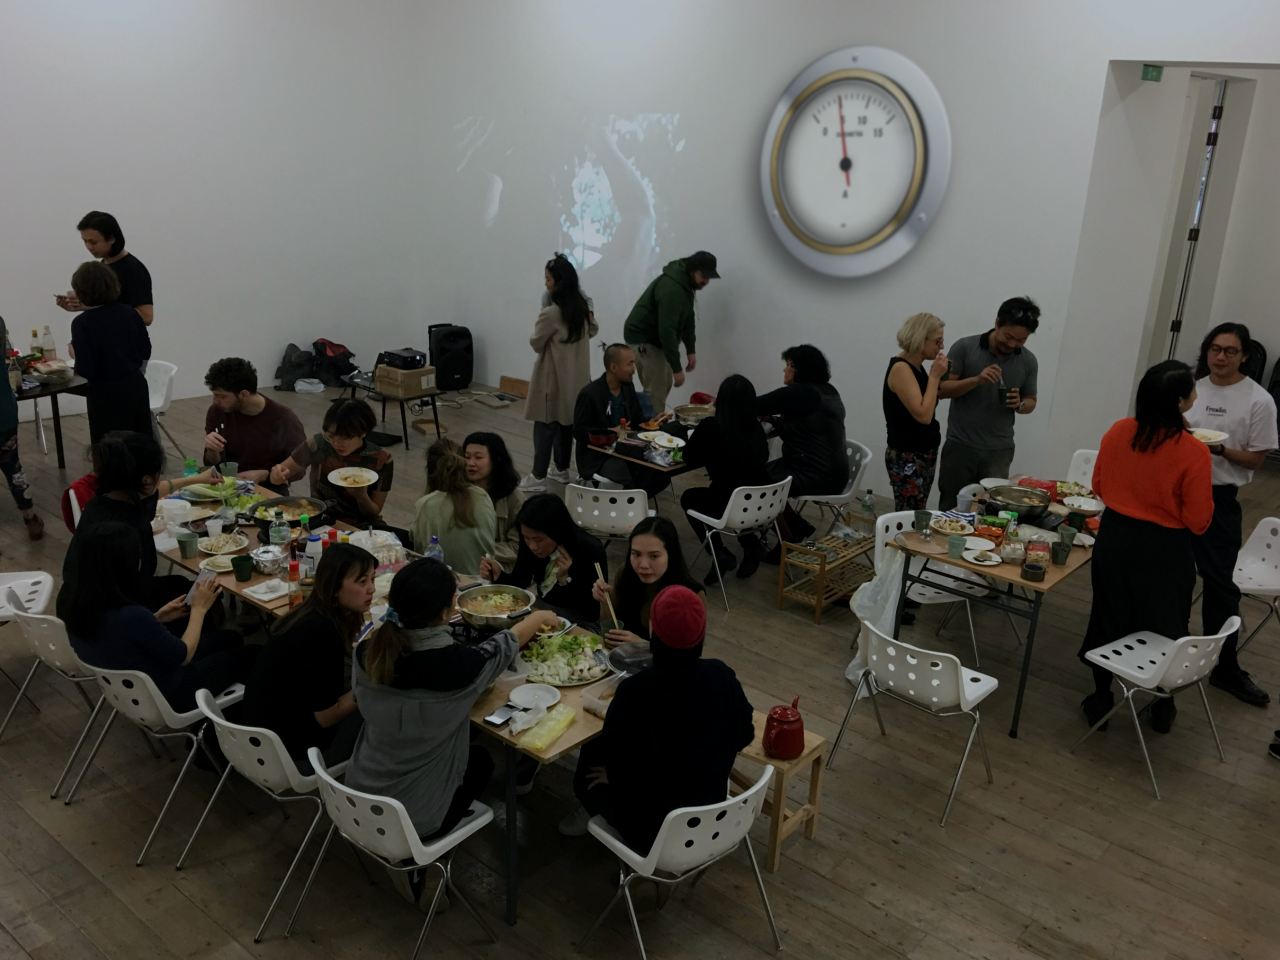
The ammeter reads 5 (A)
